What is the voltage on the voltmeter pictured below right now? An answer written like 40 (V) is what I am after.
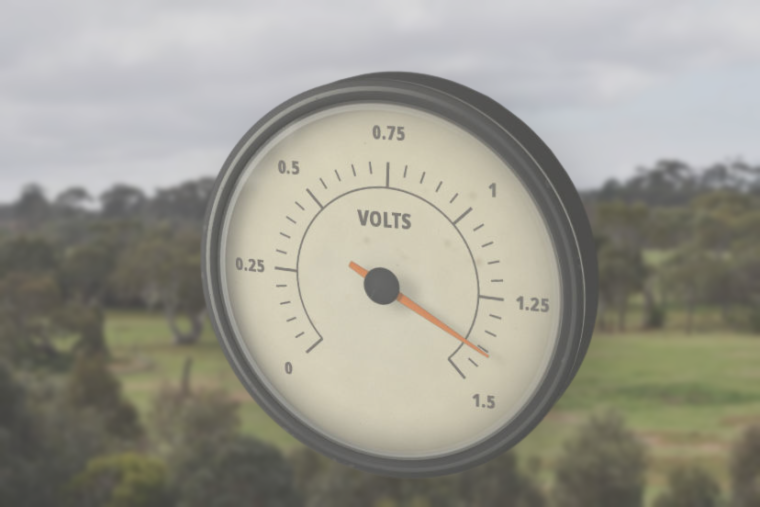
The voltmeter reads 1.4 (V)
